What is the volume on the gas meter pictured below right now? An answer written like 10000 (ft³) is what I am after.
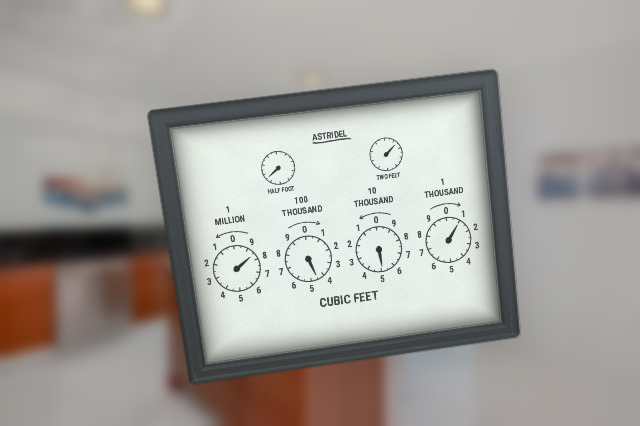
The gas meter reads 845100 (ft³)
